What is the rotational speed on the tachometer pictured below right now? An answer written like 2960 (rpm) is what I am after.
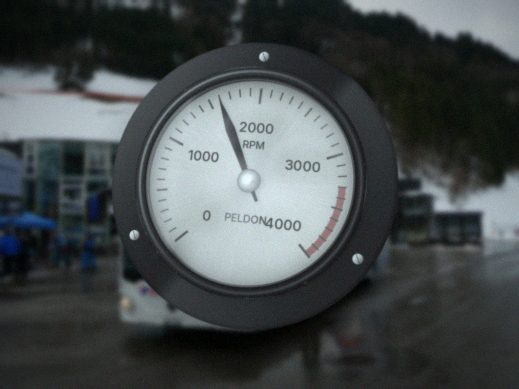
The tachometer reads 1600 (rpm)
